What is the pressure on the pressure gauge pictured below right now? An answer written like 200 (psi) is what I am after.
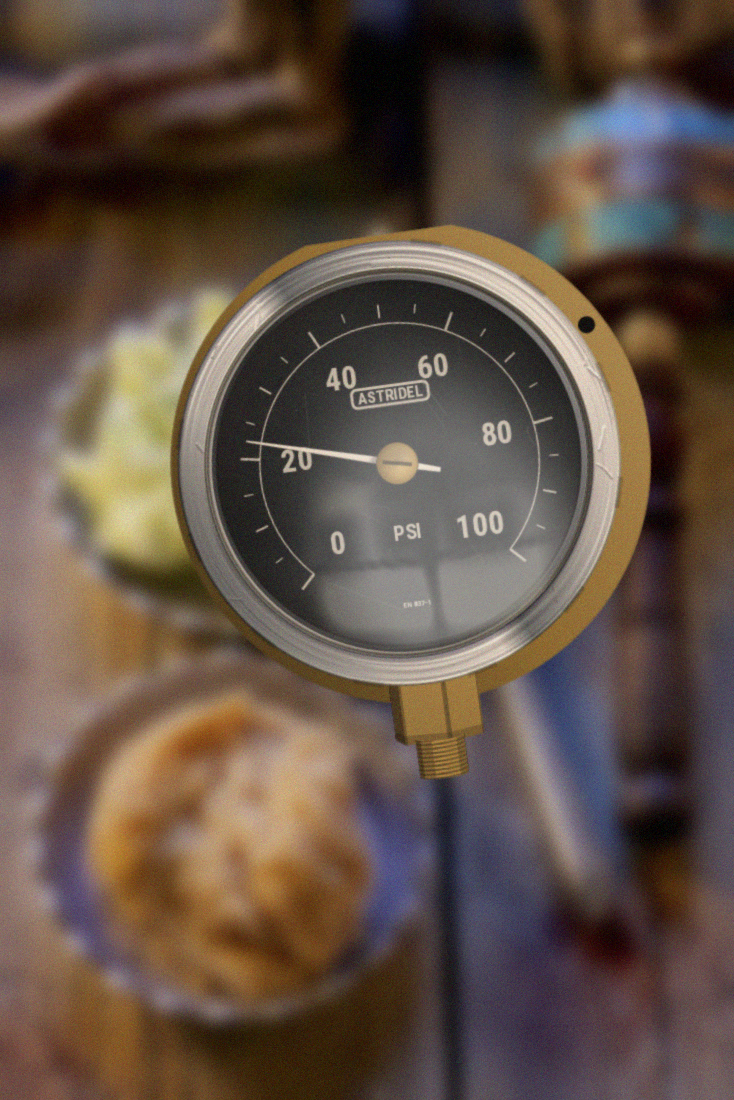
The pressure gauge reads 22.5 (psi)
